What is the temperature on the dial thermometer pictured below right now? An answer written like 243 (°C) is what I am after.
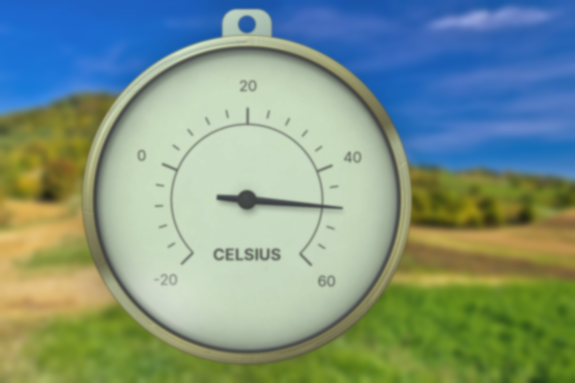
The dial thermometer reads 48 (°C)
